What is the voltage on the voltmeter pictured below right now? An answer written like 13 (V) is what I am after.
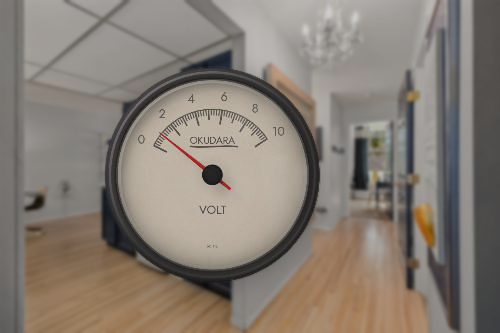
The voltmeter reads 1 (V)
